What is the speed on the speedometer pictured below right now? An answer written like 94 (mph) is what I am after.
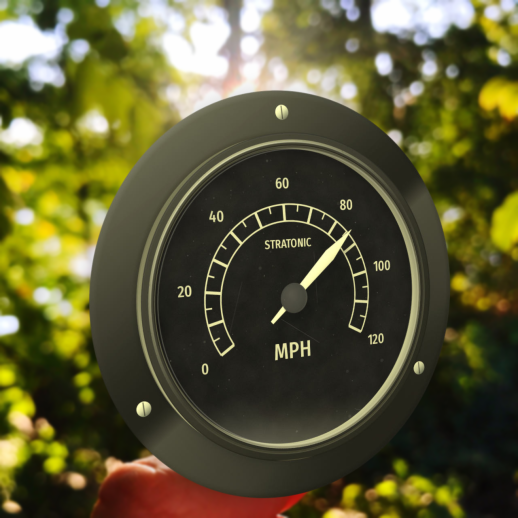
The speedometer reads 85 (mph)
